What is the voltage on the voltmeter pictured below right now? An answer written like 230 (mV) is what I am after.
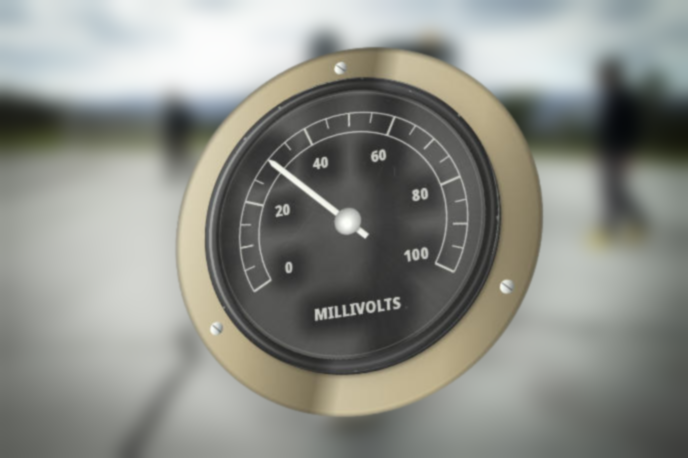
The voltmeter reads 30 (mV)
